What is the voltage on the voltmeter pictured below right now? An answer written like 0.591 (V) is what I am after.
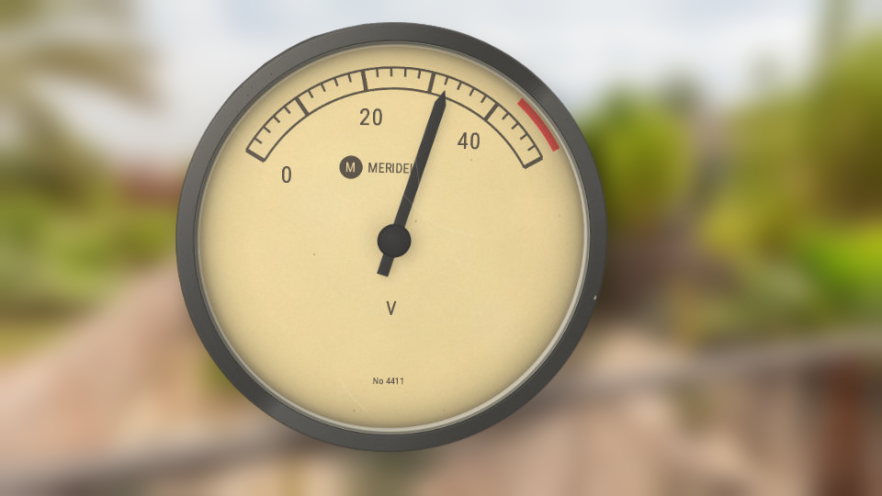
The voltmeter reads 32 (V)
